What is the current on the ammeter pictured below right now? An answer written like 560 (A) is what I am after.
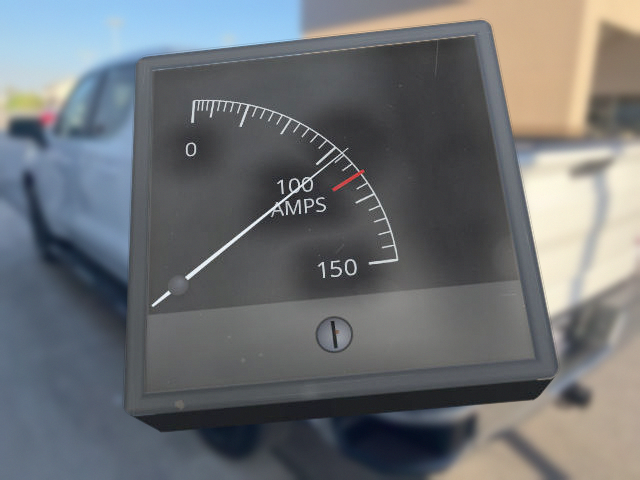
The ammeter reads 105 (A)
